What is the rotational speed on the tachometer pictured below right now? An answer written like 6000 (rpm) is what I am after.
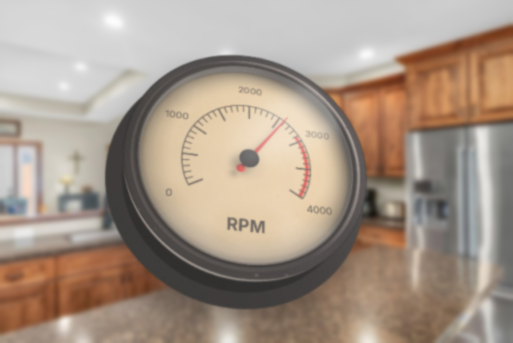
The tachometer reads 2600 (rpm)
